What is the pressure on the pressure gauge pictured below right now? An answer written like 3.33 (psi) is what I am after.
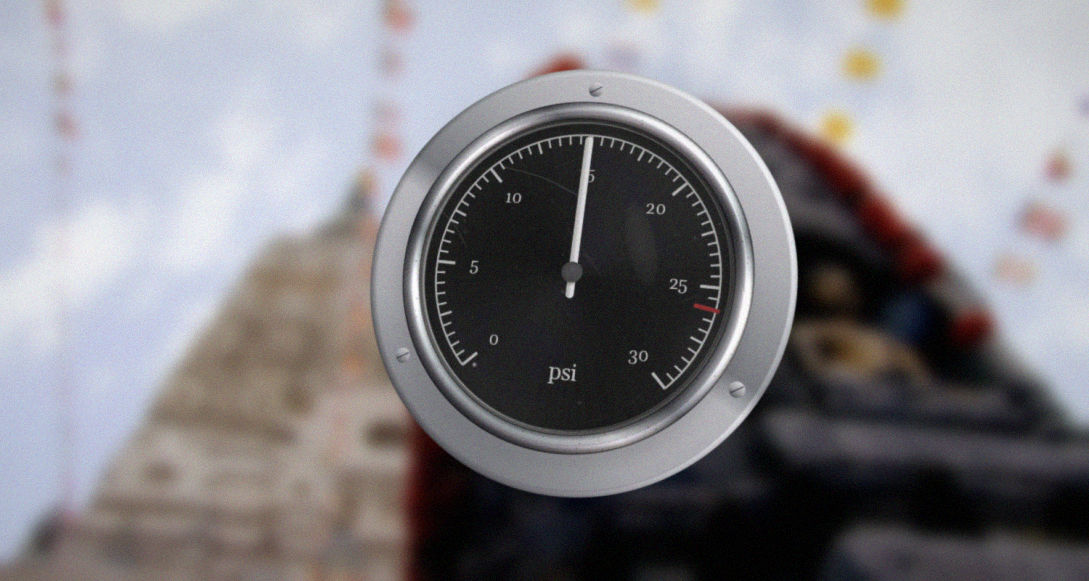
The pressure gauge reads 15 (psi)
